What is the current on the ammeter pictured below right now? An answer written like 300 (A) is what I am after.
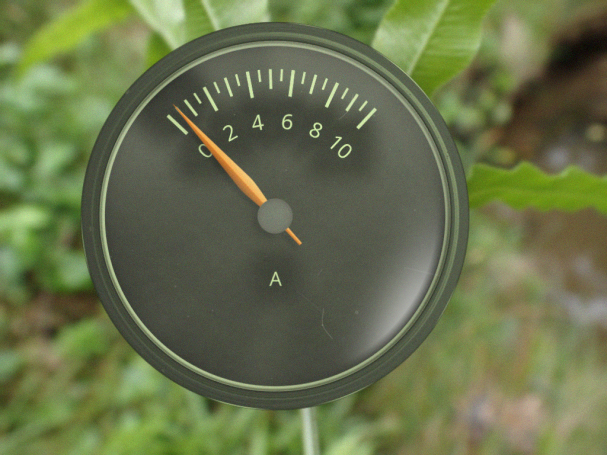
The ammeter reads 0.5 (A)
